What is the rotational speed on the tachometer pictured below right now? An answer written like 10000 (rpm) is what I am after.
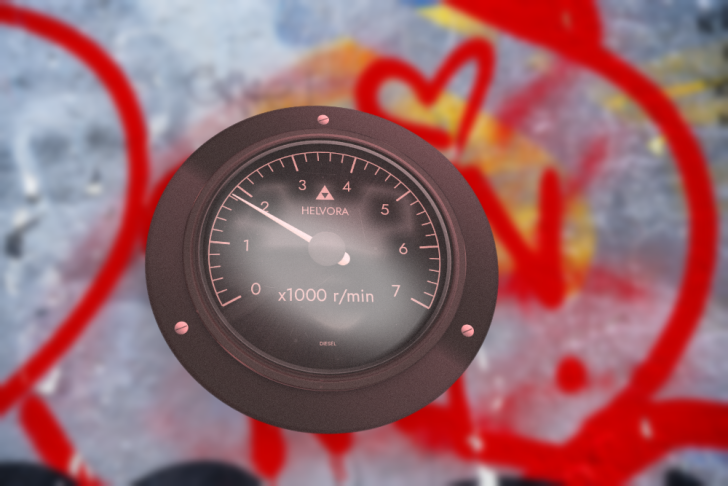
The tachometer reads 1800 (rpm)
